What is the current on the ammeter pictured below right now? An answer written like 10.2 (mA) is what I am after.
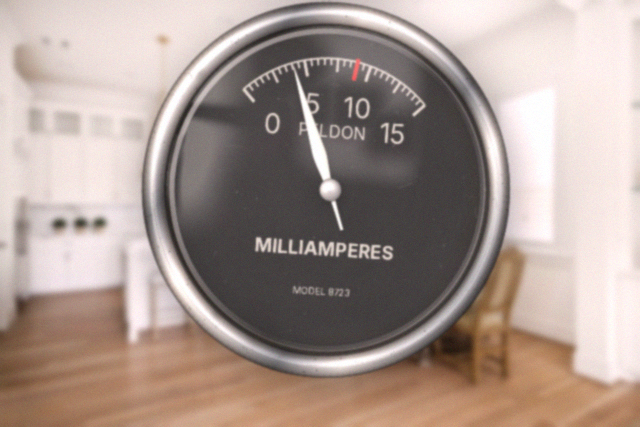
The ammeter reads 4 (mA)
